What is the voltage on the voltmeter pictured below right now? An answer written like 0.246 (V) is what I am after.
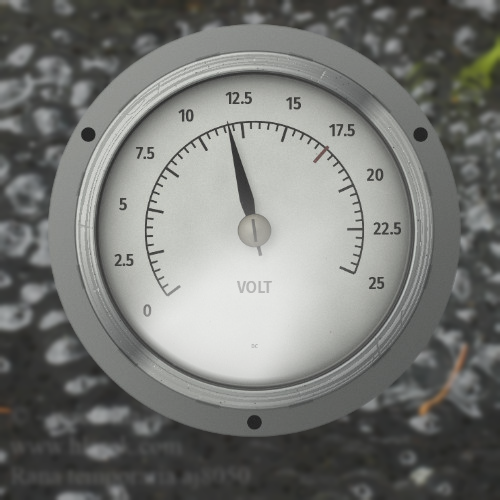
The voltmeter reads 11.75 (V)
